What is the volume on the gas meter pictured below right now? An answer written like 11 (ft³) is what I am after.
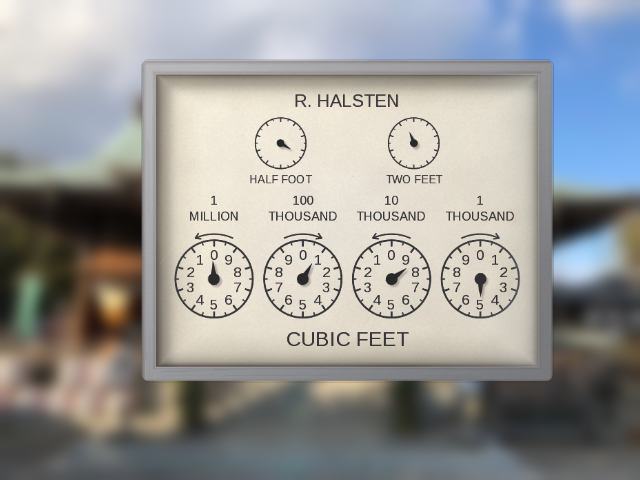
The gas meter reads 8500 (ft³)
